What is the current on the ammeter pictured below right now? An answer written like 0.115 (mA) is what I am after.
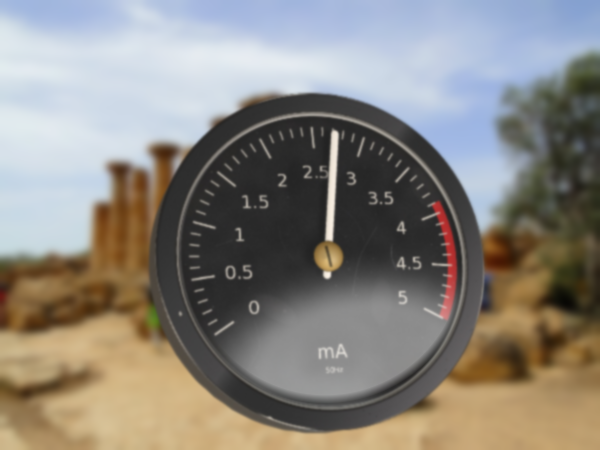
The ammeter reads 2.7 (mA)
